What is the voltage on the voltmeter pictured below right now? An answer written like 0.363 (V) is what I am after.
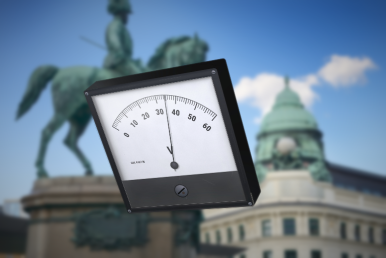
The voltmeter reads 35 (V)
